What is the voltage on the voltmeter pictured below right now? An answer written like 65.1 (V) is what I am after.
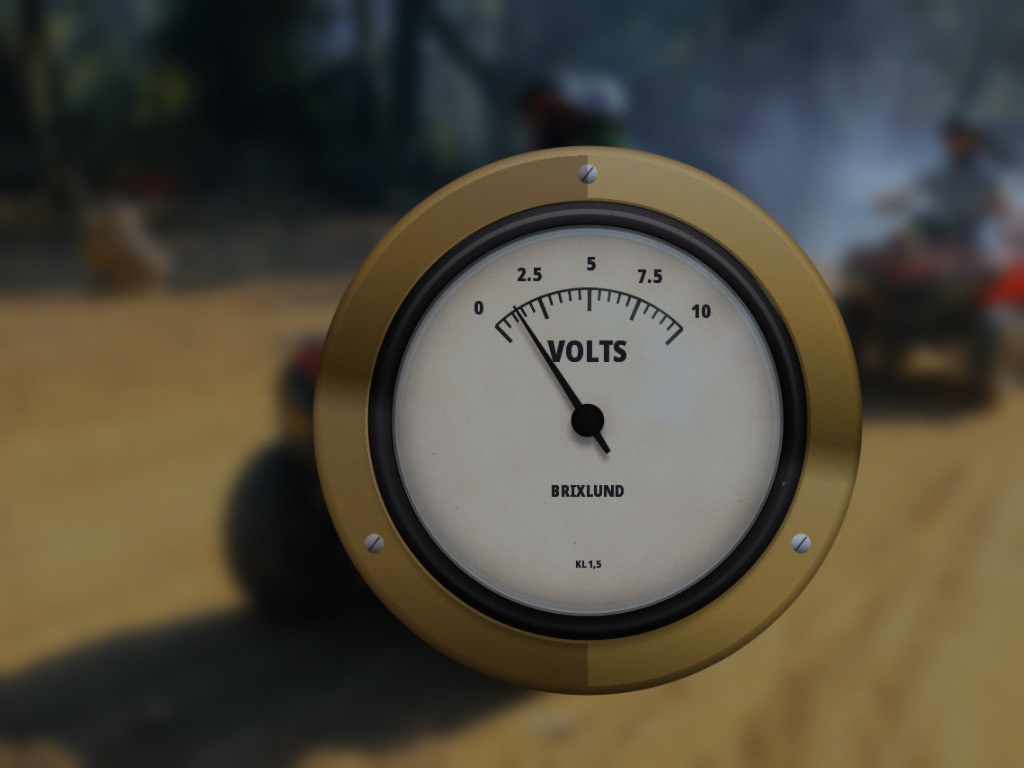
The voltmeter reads 1.25 (V)
